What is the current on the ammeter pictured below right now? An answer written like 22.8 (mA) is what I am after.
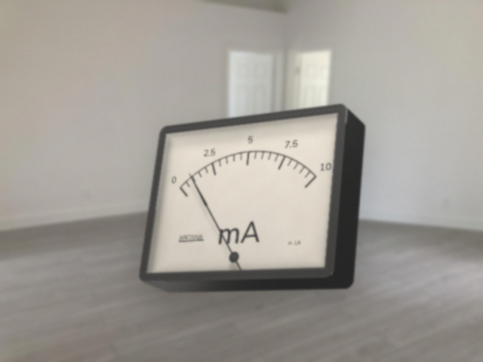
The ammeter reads 1 (mA)
